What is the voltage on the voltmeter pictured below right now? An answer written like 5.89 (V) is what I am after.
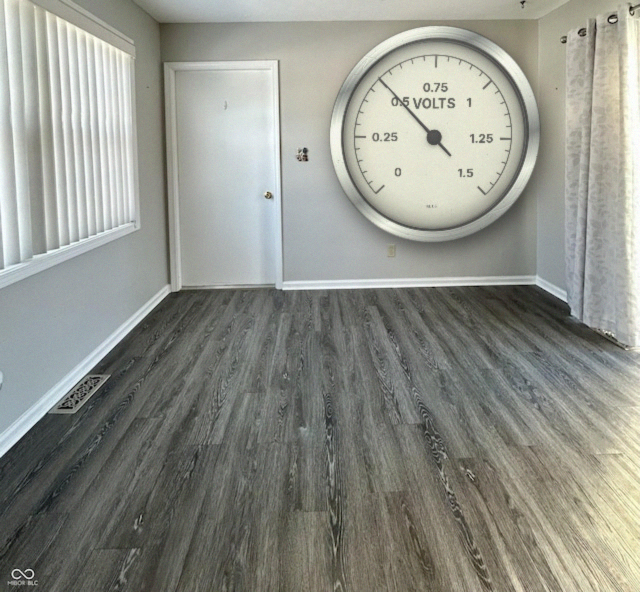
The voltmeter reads 0.5 (V)
